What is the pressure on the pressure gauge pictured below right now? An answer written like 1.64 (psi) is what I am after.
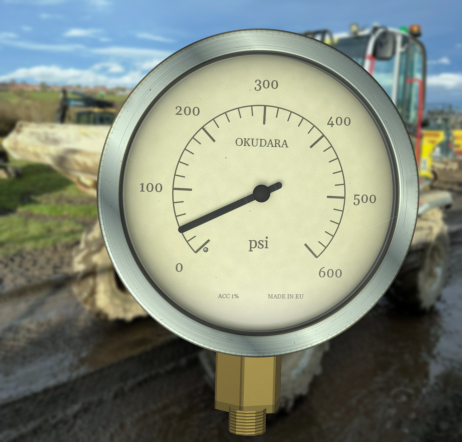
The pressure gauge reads 40 (psi)
